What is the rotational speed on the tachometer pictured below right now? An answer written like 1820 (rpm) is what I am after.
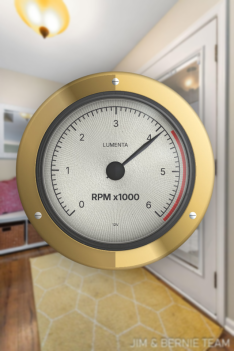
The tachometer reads 4100 (rpm)
